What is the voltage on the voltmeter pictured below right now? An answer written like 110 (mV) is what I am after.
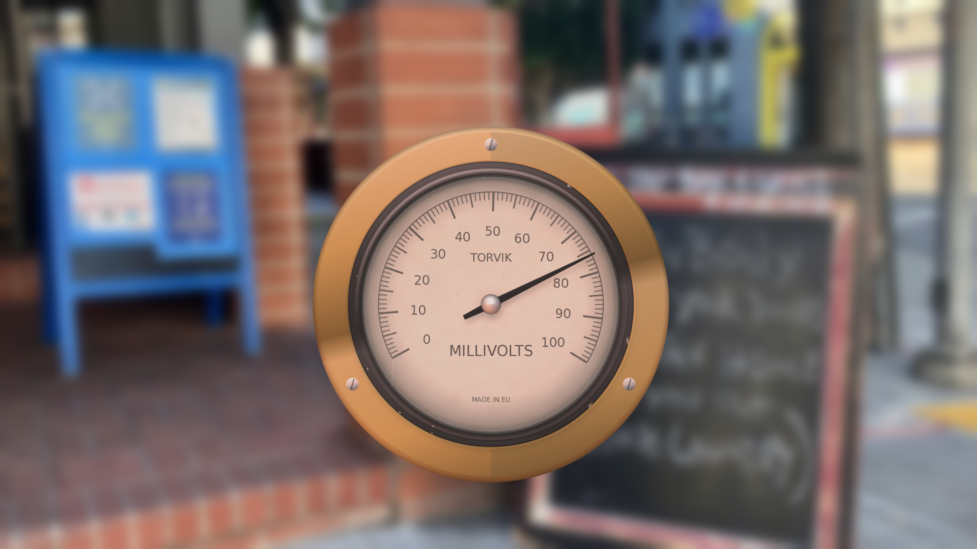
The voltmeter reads 76 (mV)
